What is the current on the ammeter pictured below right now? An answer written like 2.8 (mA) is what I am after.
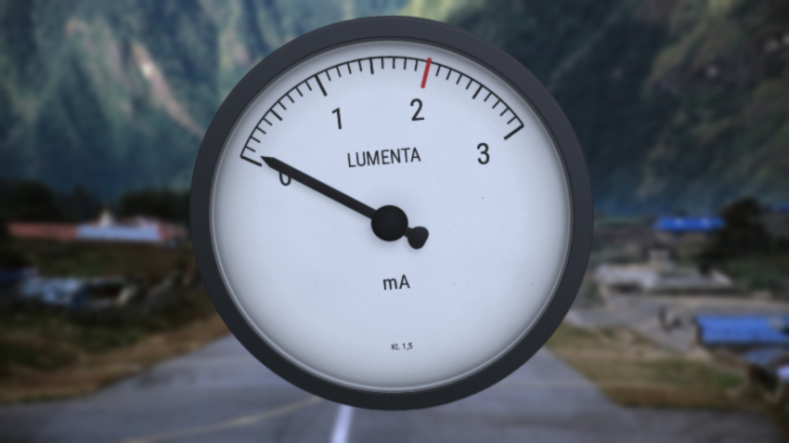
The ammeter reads 0.1 (mA)
